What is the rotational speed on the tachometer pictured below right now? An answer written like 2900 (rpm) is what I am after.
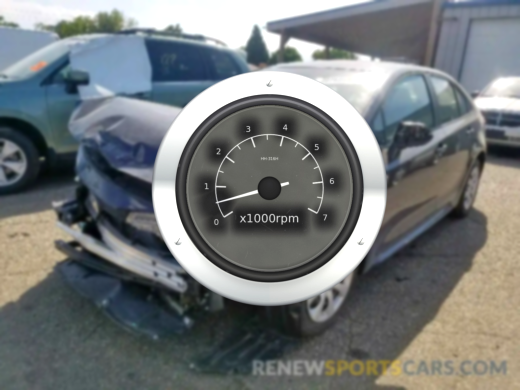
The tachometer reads 500 (rpm)
